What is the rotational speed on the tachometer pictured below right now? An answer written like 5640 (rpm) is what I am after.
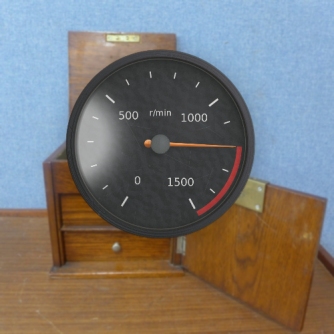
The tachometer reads 1200 (rpm)
